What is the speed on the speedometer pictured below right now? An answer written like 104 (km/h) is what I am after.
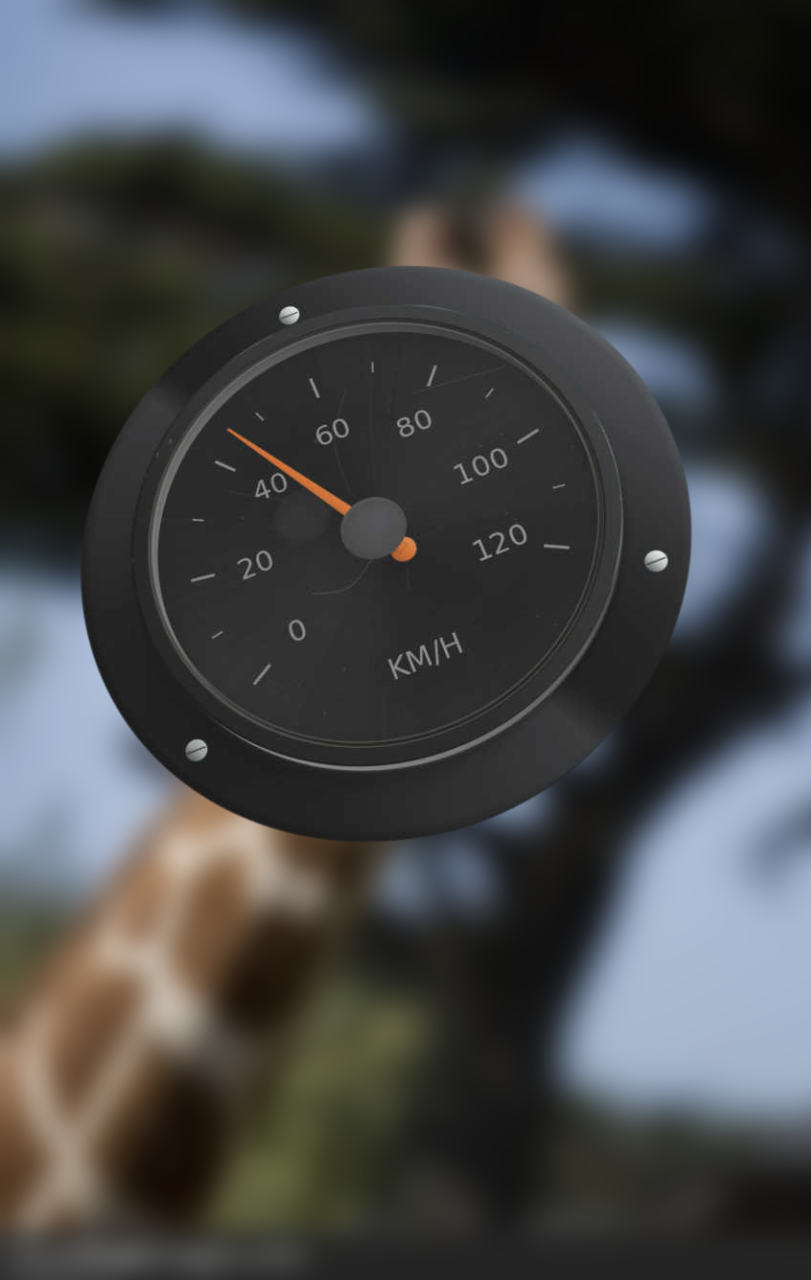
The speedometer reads 45 (km/h)
